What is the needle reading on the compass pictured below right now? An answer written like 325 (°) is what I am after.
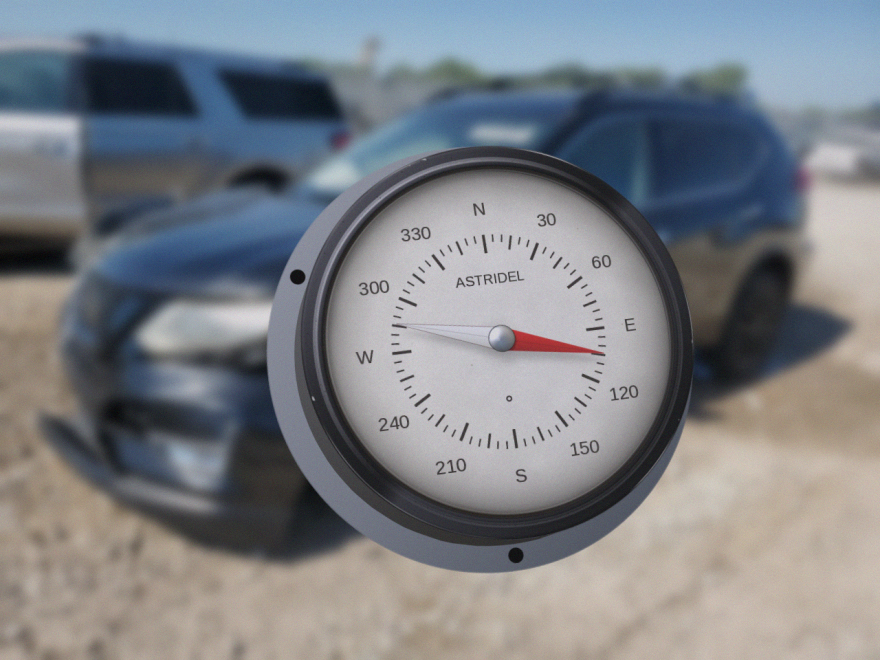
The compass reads 105 (°)
